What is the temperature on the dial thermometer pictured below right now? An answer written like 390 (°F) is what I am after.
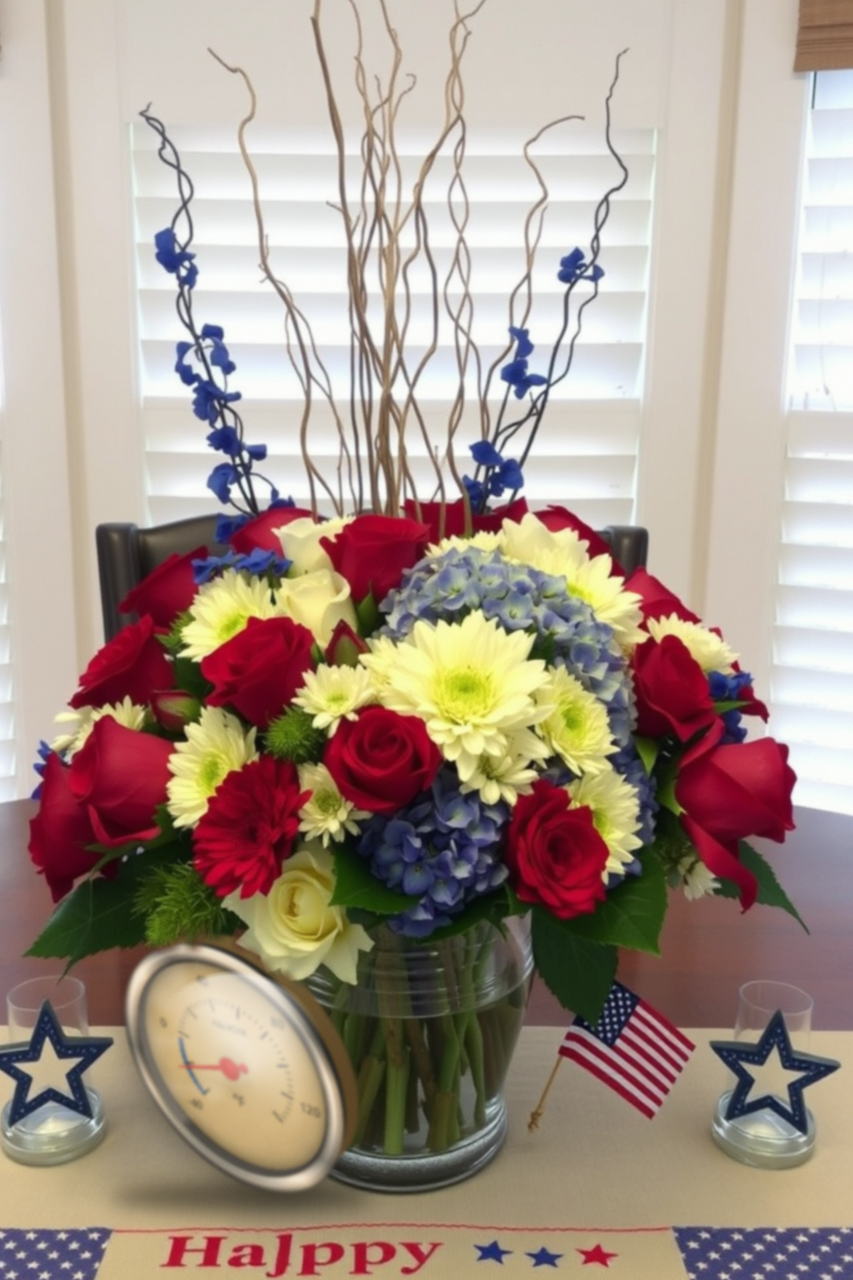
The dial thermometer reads -20 (°F)
